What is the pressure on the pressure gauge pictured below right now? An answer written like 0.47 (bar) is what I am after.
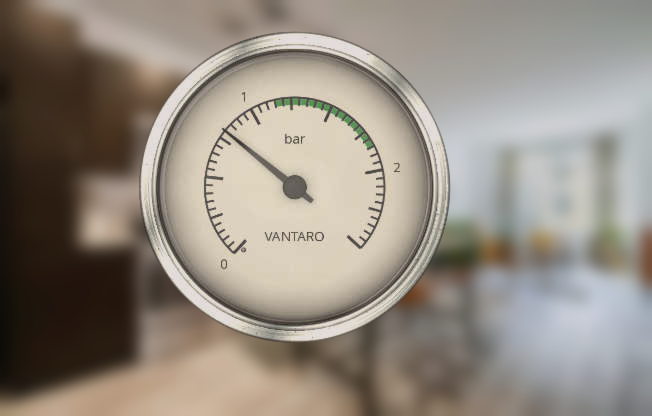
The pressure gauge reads 0.8 (bar)
